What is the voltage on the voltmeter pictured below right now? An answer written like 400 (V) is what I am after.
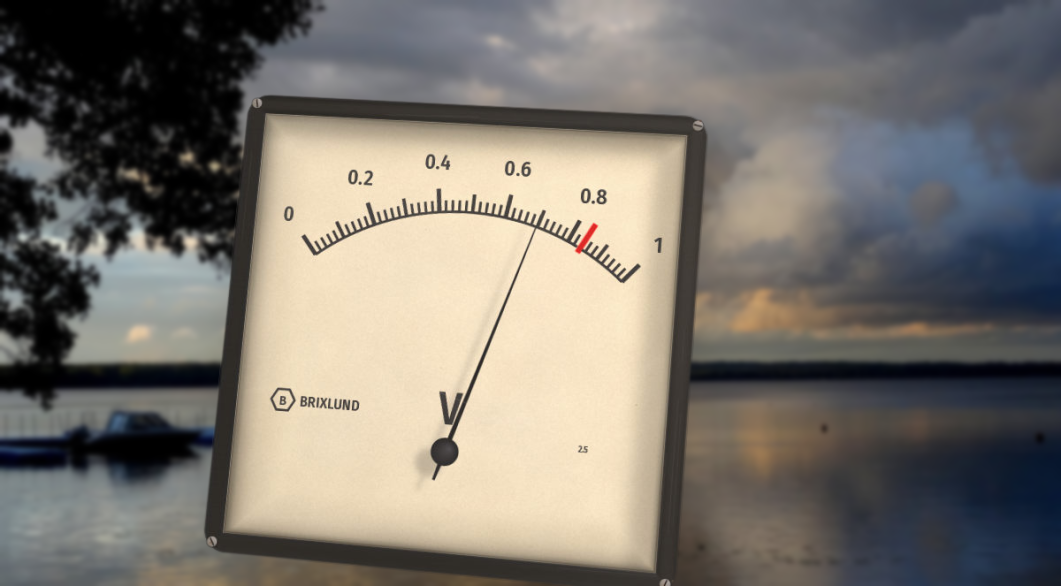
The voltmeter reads 0.7 (V)
